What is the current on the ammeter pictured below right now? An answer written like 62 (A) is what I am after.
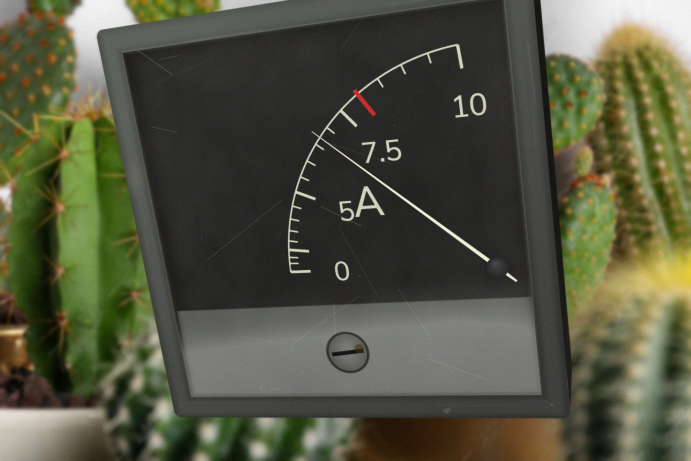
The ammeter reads 6.75 (A)
